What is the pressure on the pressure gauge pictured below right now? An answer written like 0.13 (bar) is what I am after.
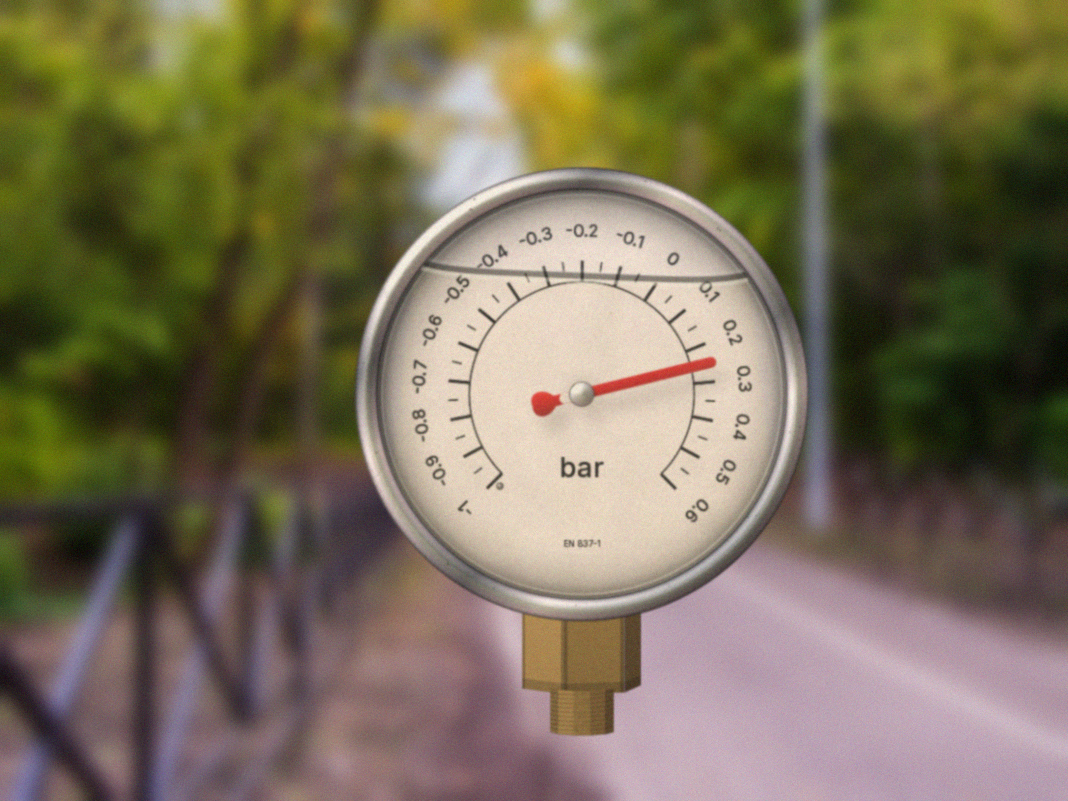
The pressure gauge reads 0.25 (bar)
